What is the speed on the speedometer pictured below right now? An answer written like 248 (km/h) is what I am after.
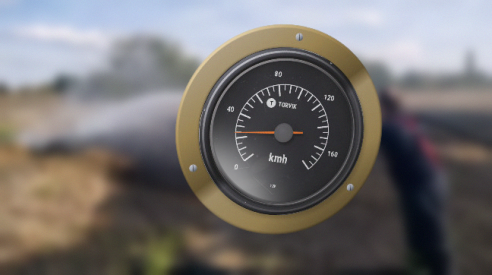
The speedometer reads 25 (km/h)
